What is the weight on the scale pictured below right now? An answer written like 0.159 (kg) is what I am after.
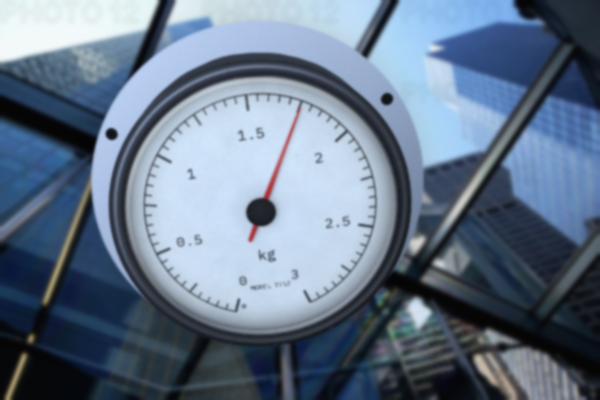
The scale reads 1.75 (kg)
